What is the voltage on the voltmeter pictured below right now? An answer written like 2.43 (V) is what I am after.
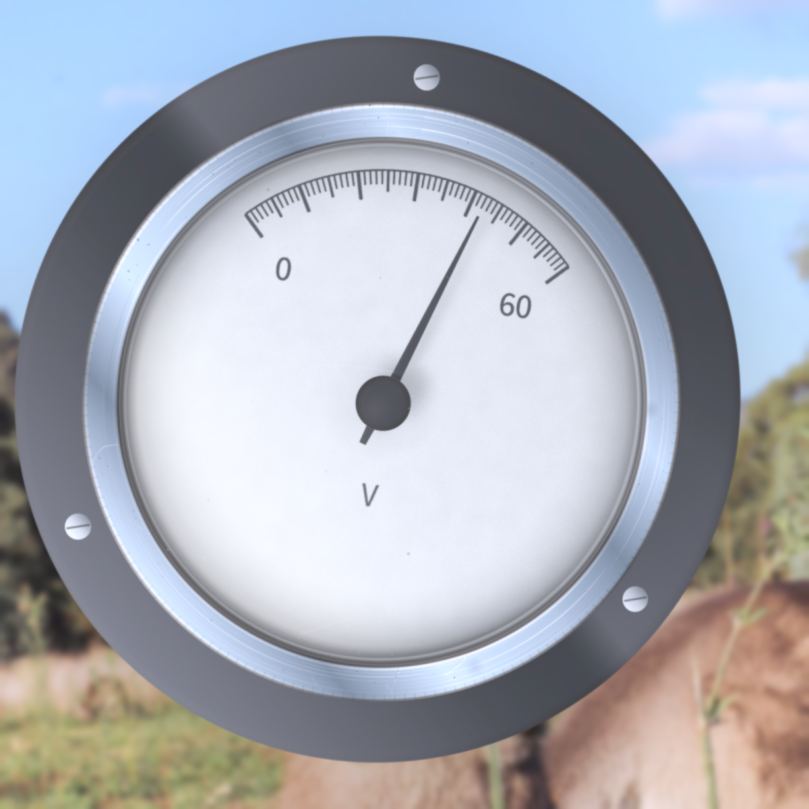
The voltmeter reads 42 (V)
